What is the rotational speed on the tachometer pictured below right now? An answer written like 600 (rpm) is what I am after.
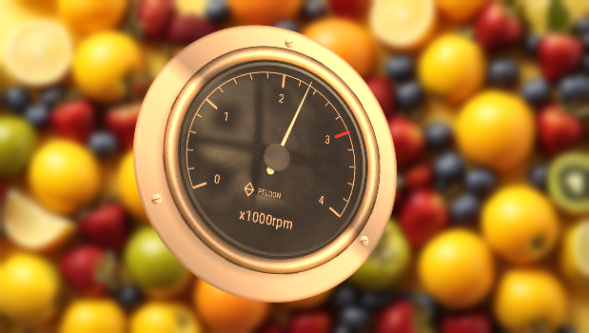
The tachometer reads 2300 (rpm)
